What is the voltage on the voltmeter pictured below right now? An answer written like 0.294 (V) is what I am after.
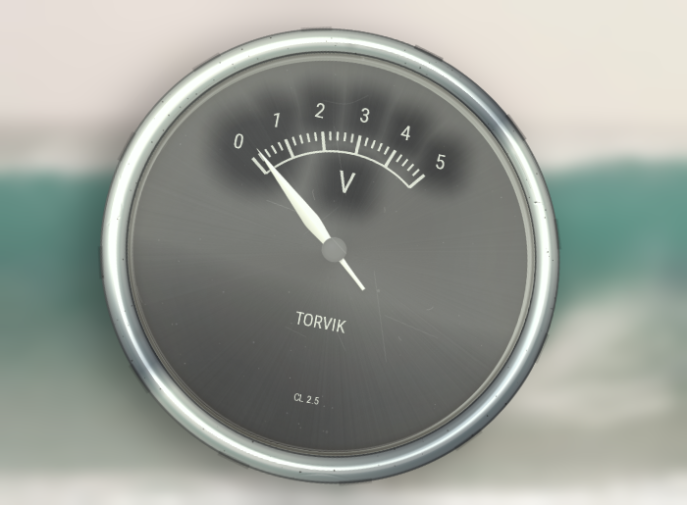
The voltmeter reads 0.2 (V)
